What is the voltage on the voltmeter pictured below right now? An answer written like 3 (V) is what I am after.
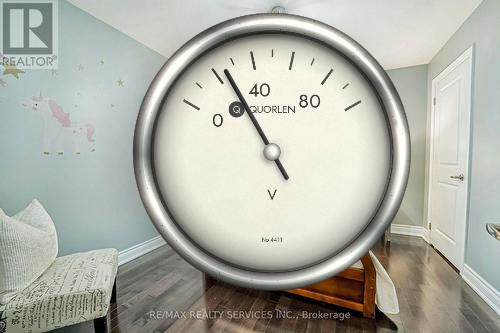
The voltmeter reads 25 (V)
